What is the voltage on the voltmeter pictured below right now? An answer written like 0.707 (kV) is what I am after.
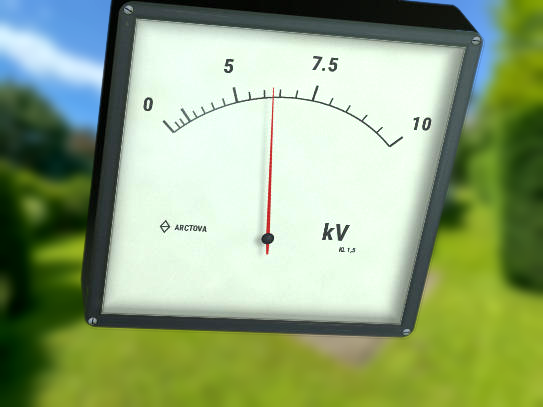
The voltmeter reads 6.25 (kV)
